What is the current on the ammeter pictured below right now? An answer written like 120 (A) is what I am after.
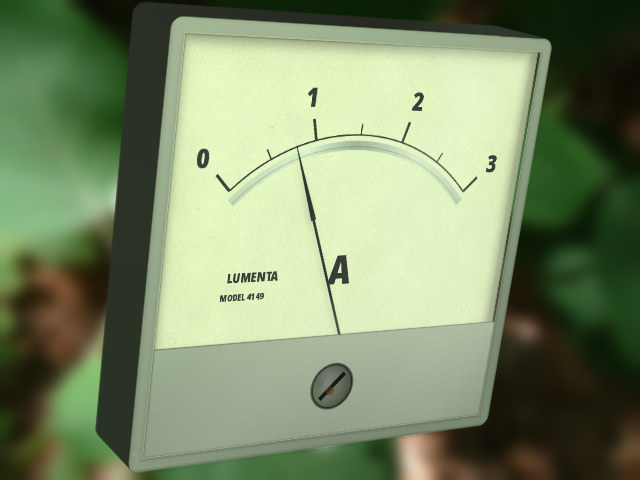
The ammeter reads 0.75 (A)
